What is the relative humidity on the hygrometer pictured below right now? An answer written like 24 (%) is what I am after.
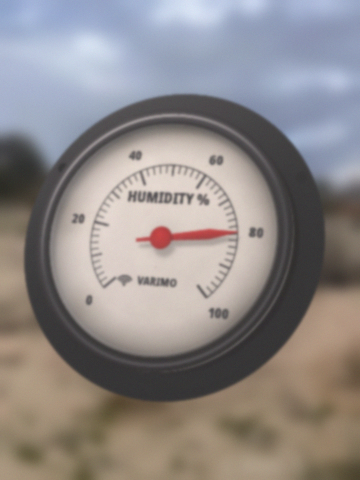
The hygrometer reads 80 (%)
